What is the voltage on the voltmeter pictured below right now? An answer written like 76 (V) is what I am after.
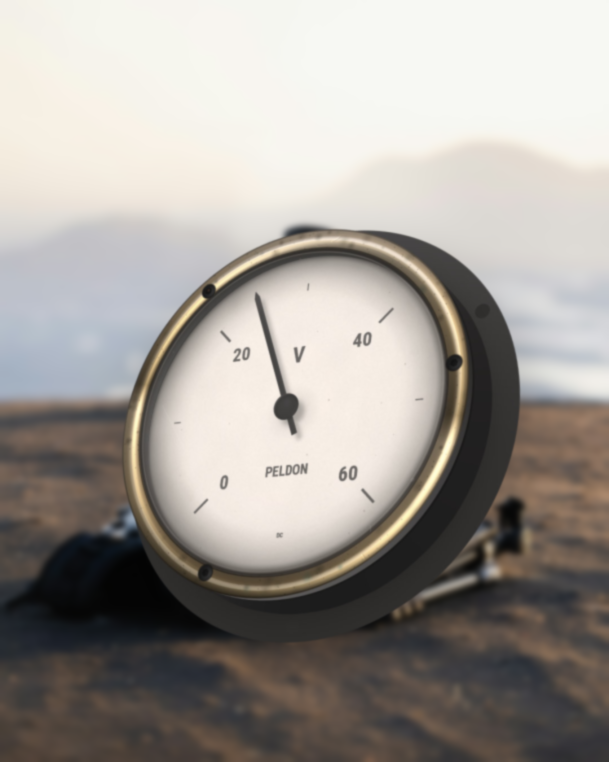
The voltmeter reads 25 (V)
